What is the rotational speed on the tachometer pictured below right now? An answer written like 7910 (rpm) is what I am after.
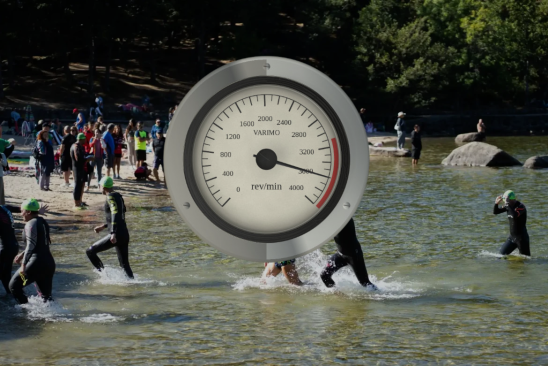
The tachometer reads 3600 (rpm)
